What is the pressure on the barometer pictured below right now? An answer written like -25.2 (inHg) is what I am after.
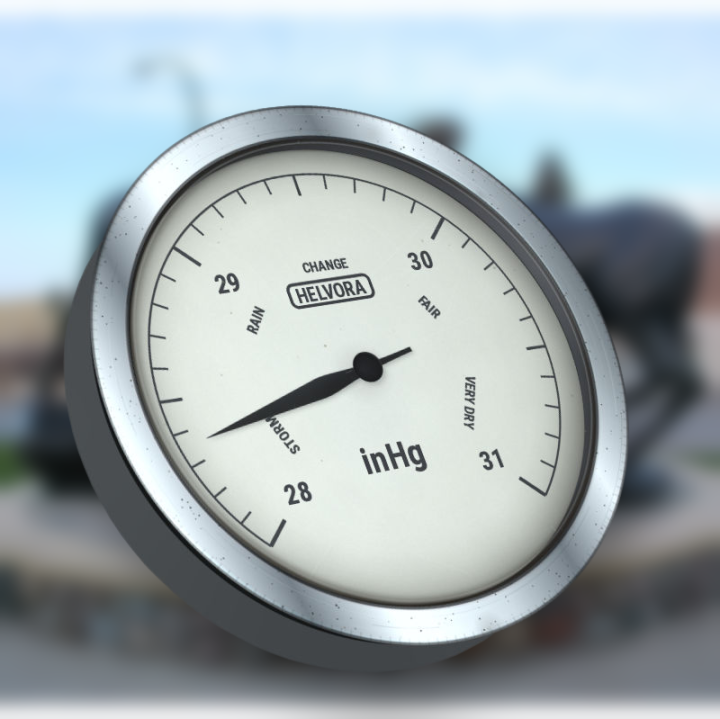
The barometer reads 28.35 (inHg)
